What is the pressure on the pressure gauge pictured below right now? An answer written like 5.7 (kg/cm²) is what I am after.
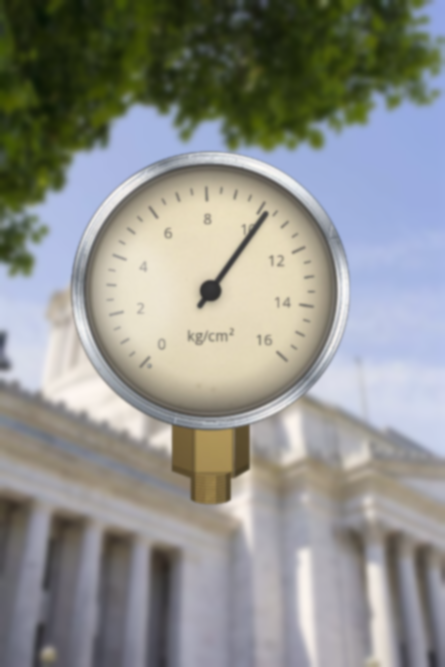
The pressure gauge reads 10.25 (kg/cm²)
